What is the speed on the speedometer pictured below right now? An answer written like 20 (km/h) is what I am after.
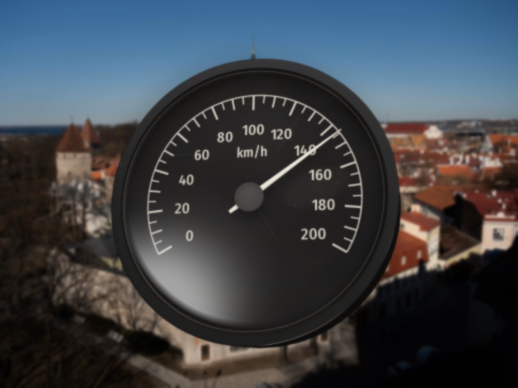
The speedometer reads 145 (km/h)
